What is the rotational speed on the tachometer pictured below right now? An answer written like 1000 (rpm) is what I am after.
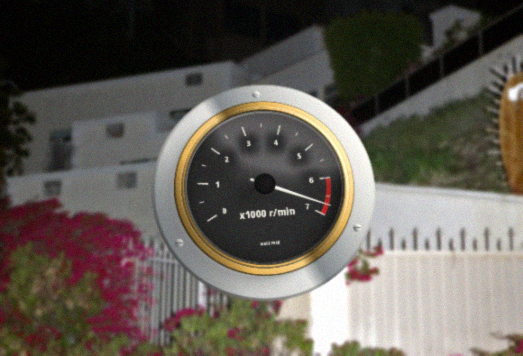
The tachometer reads 6750 (rpm)
